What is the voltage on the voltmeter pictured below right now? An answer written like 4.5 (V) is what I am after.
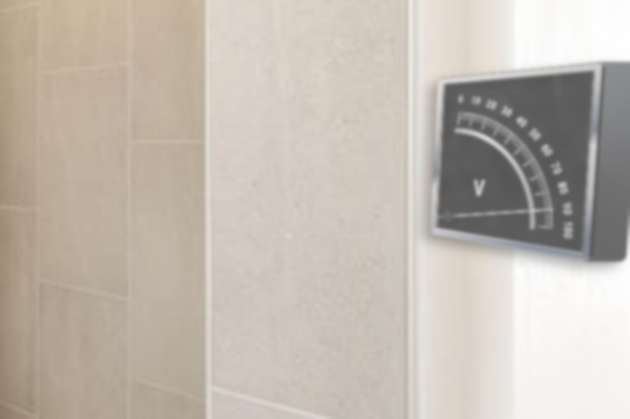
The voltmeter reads 90 (V)
